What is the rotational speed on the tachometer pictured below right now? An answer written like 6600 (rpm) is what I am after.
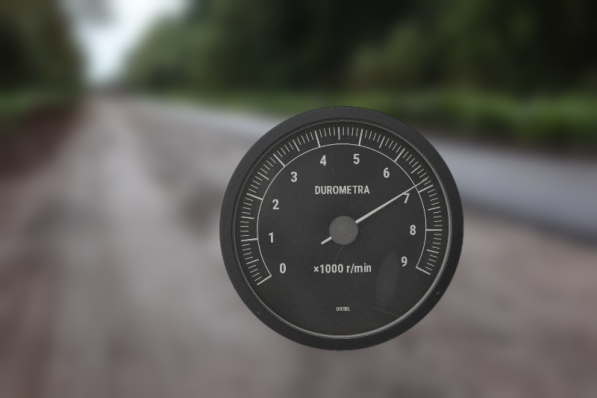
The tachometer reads 6800 (rpm)
